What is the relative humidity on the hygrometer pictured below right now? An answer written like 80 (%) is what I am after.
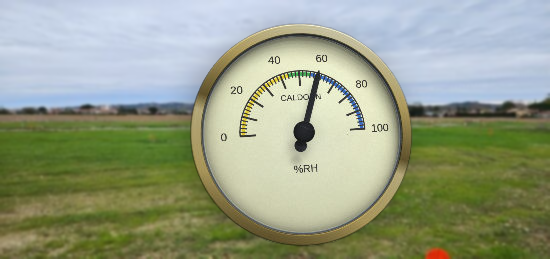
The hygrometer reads 60 (%)
